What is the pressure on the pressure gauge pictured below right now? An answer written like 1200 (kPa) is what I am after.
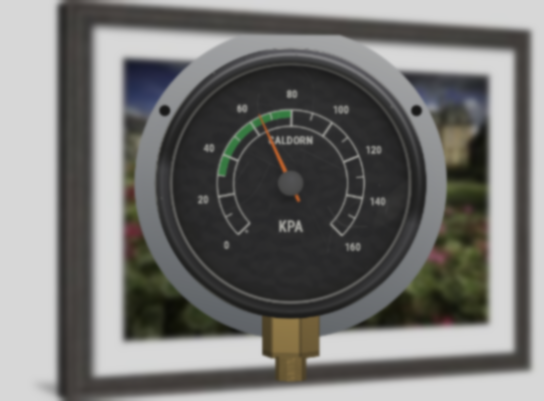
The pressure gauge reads 65 (kPa)
